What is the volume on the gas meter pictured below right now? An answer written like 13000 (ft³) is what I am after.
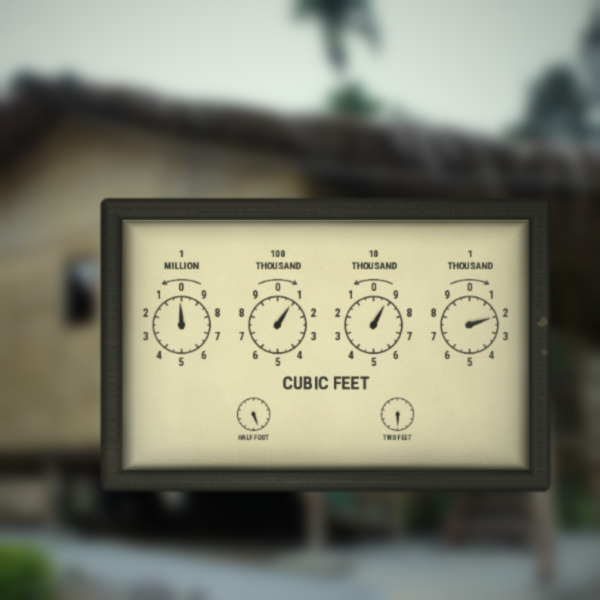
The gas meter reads 9200 (ft³)
